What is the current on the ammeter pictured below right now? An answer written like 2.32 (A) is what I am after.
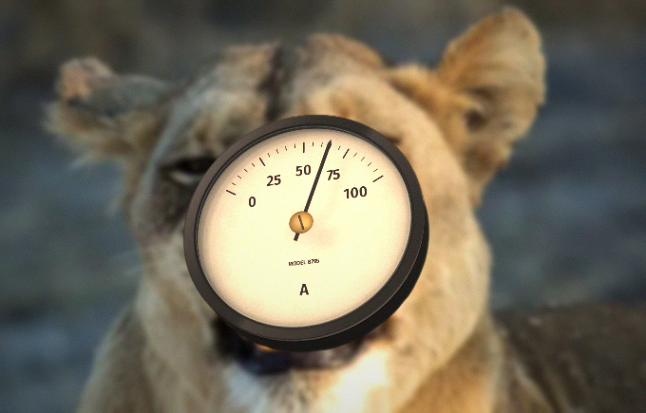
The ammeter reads 65 (A)
